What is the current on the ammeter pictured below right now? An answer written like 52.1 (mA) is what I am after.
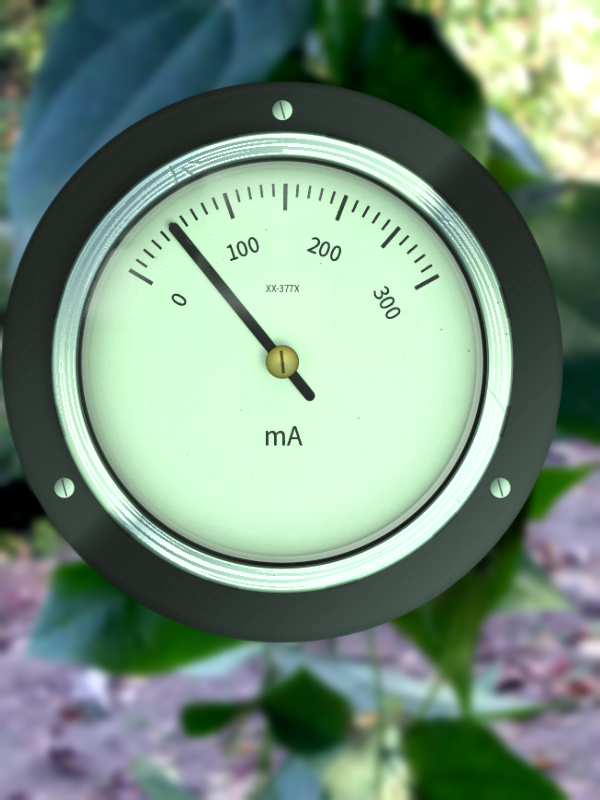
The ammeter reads 50 (mA)
